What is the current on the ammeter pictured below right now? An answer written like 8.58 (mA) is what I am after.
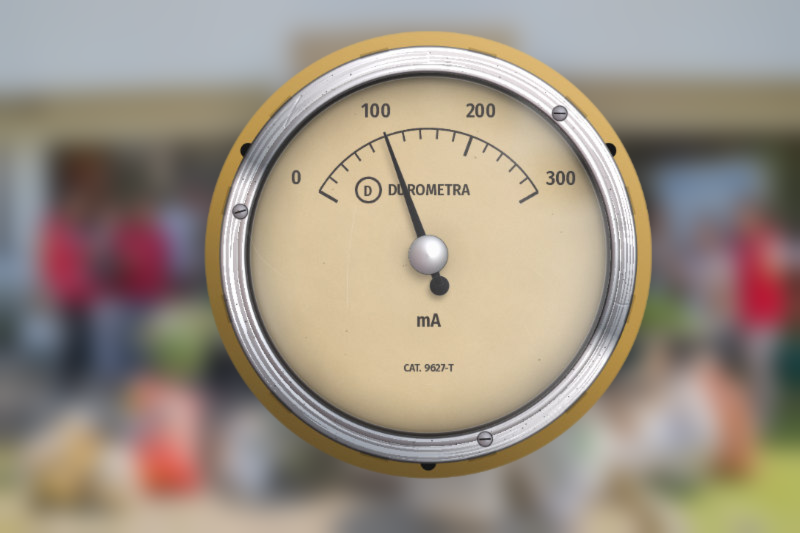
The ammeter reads 100 (mA)
